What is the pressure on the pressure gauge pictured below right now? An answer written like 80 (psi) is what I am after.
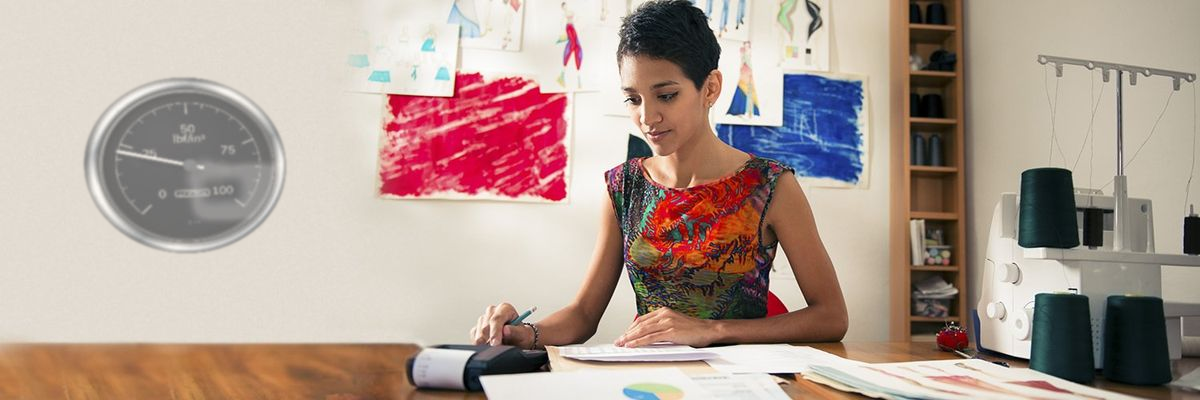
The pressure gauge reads 22.5 (psi)
